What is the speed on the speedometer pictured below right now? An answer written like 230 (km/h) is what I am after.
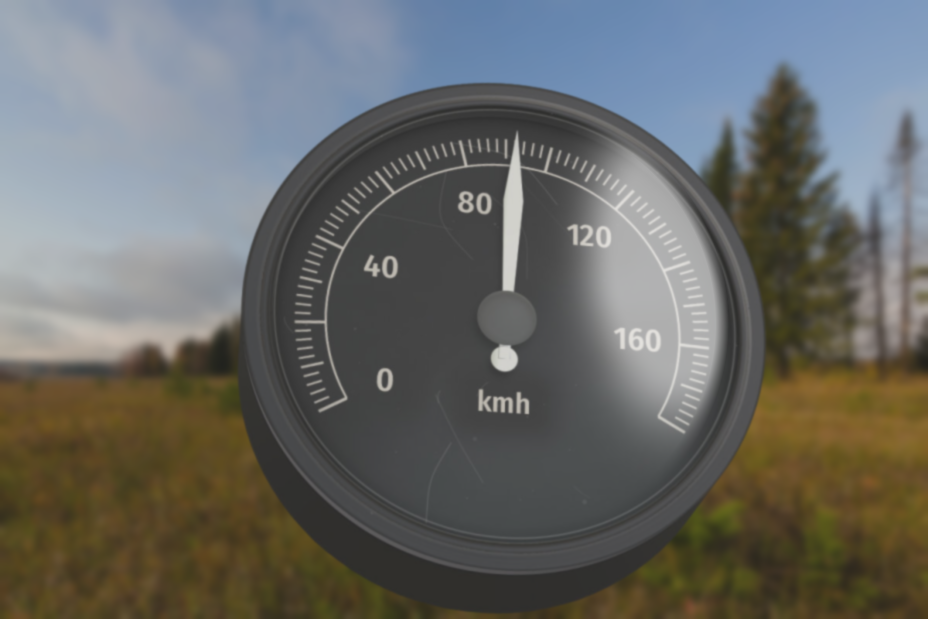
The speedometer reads 92 (km/h)
